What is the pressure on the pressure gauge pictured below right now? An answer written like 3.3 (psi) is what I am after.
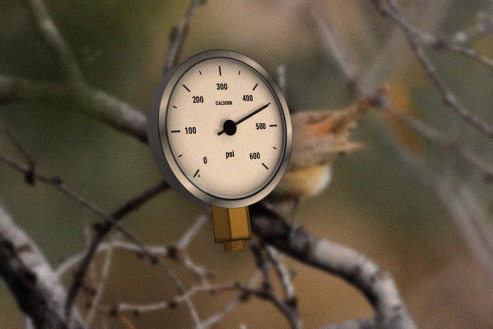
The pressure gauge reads 450 (psi)
